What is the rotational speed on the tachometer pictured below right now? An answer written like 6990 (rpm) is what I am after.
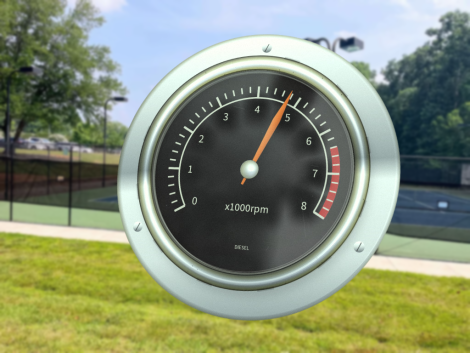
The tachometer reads 4800 (rpm)
